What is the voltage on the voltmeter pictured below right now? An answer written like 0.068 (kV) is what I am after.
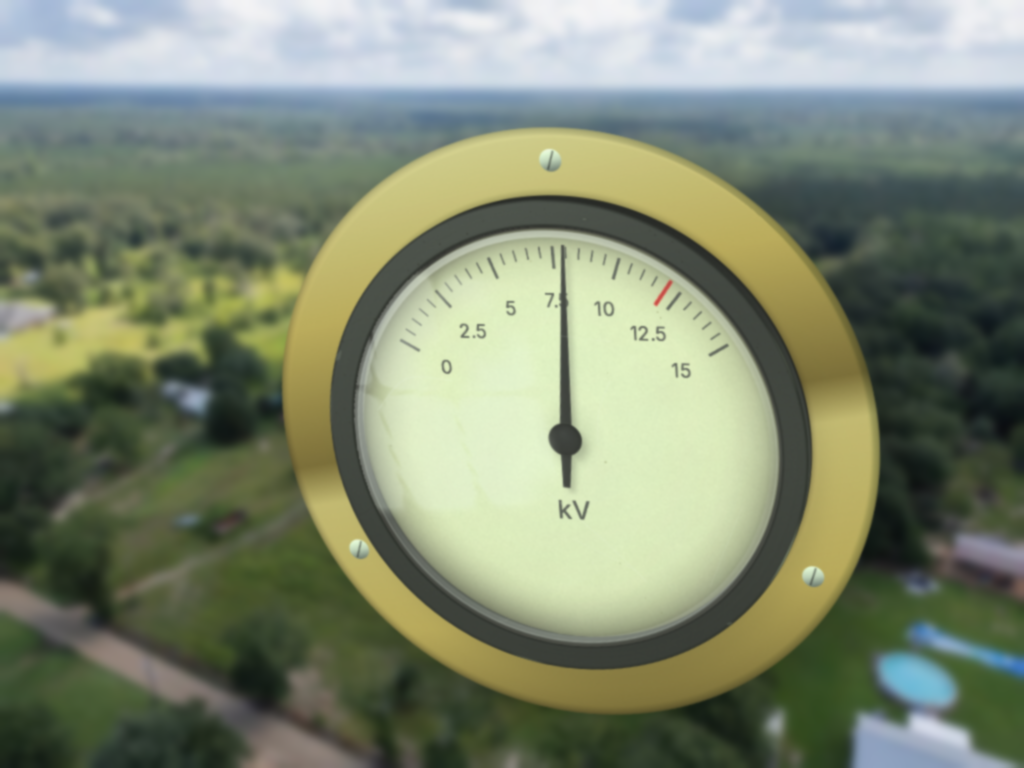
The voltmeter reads 8 (kV)
